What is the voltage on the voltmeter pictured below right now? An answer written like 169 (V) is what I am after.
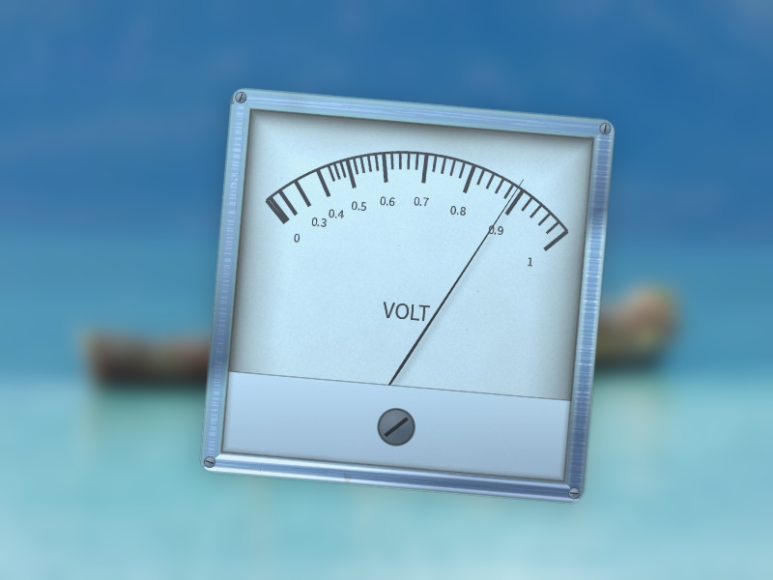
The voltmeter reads 0.89 (V)
